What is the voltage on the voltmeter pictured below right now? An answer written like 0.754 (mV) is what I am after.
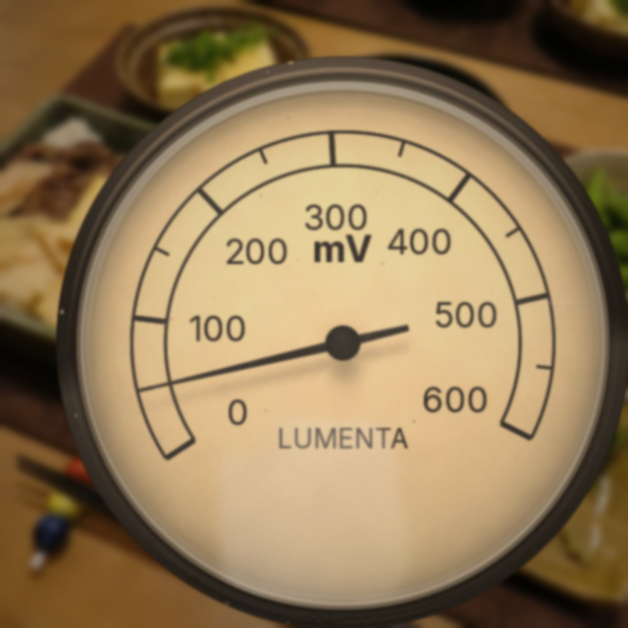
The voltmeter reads 50 (mV)
